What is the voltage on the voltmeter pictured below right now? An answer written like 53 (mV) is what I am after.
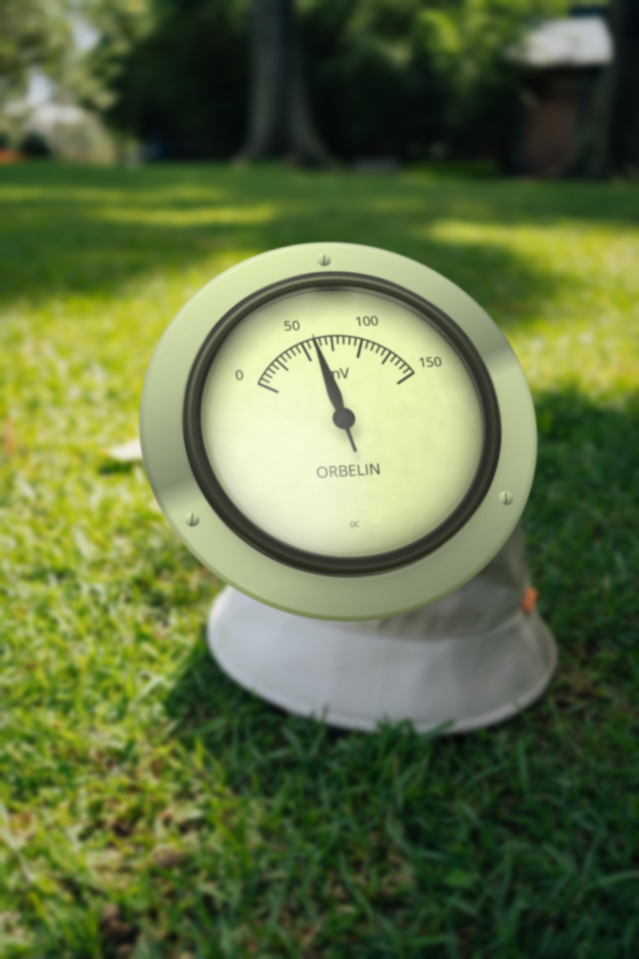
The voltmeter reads 60 (mV)
